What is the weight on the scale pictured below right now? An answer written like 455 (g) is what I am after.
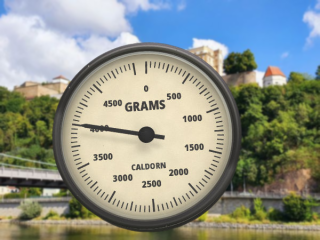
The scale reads 4000 (g)
